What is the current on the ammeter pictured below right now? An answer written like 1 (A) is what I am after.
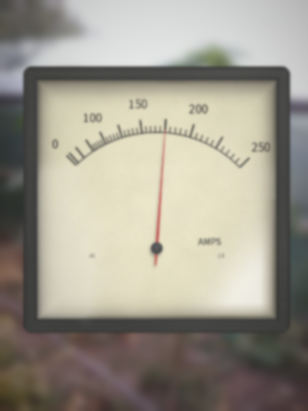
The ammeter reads 175 (A)
